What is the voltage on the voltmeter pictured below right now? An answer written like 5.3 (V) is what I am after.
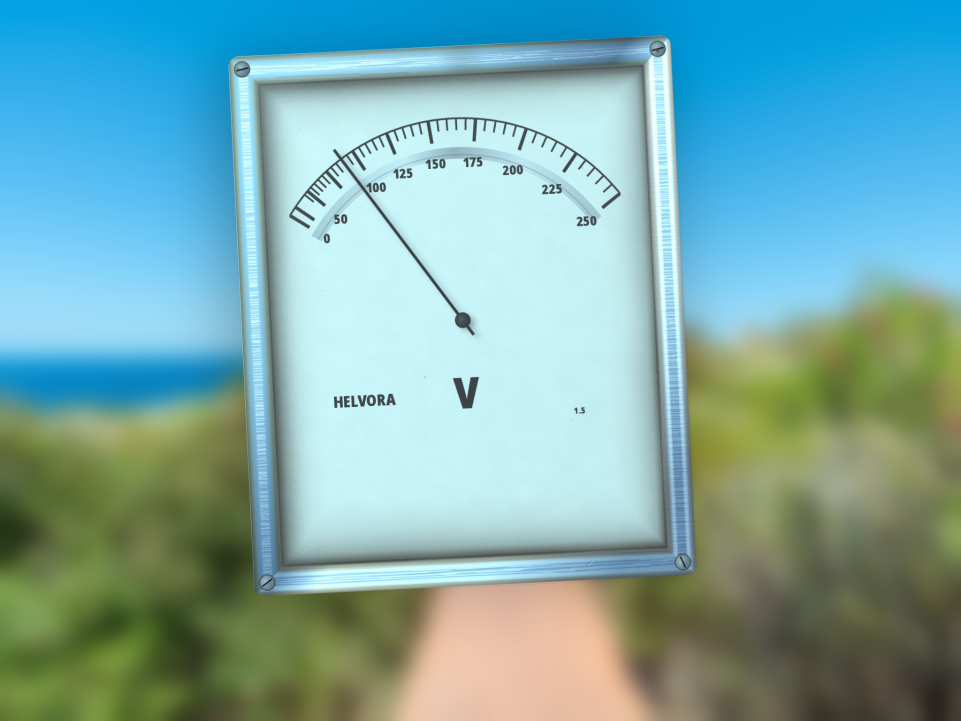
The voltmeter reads 90 (V)
